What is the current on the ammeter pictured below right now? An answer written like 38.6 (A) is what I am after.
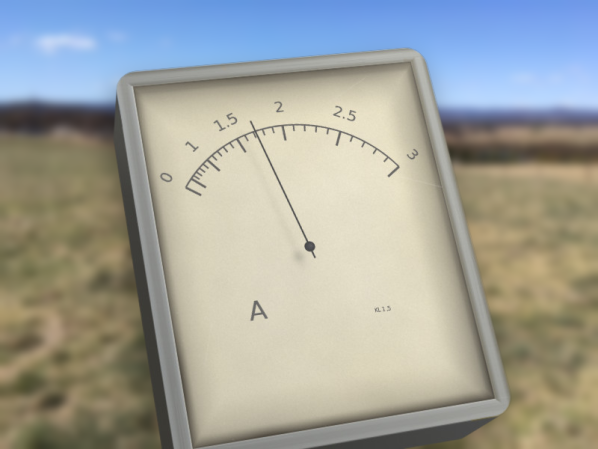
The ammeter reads 1.7 (A)
